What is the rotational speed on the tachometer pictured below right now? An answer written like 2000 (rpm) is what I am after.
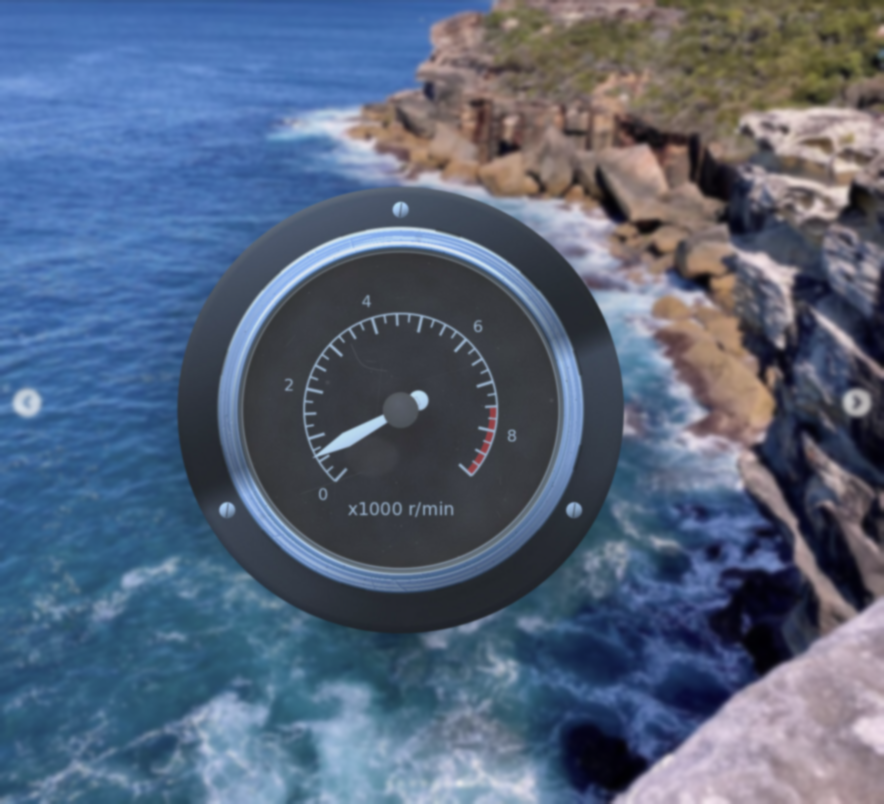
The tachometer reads 625 (rpm)
